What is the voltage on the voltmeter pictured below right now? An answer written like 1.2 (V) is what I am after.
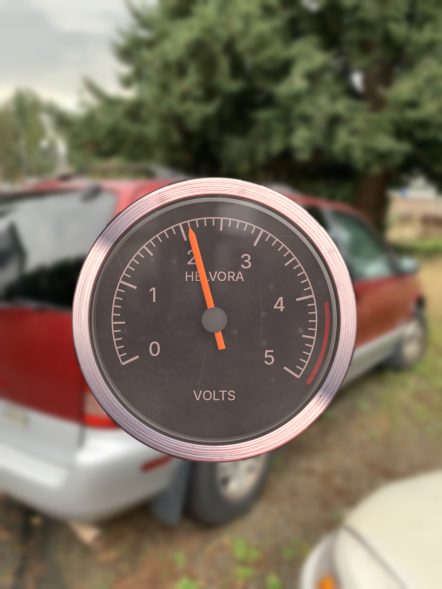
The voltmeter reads 2.1 (V)
